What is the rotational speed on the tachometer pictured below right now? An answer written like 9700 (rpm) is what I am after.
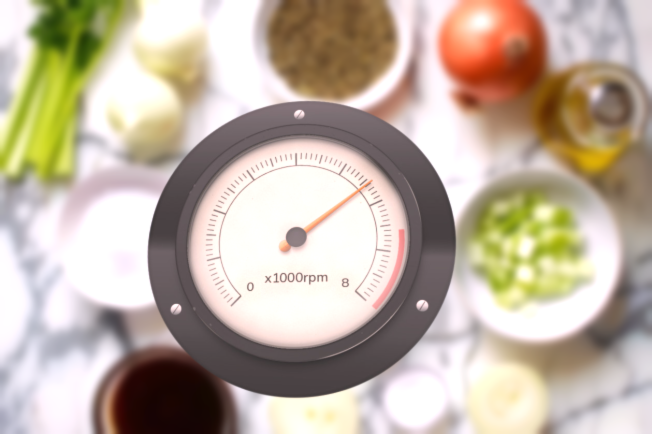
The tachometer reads 5600 (rpm)
